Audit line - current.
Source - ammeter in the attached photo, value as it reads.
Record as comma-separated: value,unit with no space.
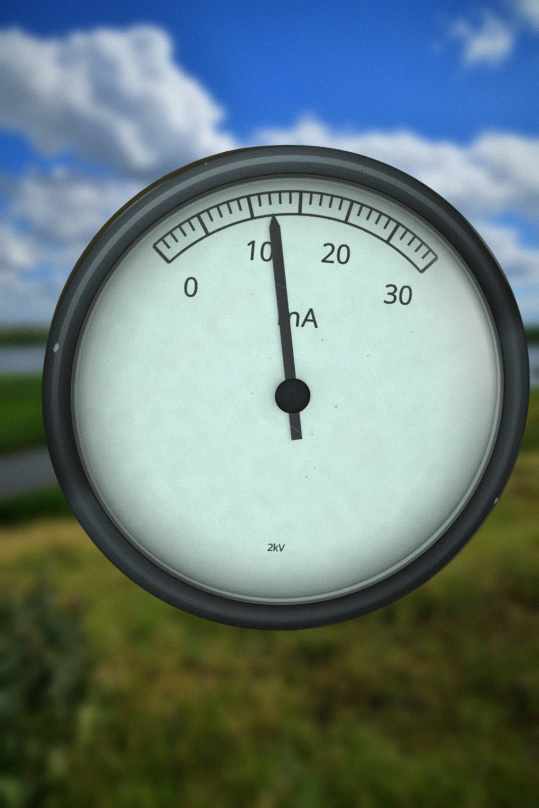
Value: 12,mA
